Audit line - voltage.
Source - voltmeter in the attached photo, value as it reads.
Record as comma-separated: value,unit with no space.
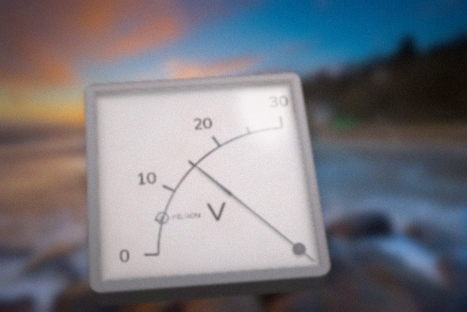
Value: 15,V
